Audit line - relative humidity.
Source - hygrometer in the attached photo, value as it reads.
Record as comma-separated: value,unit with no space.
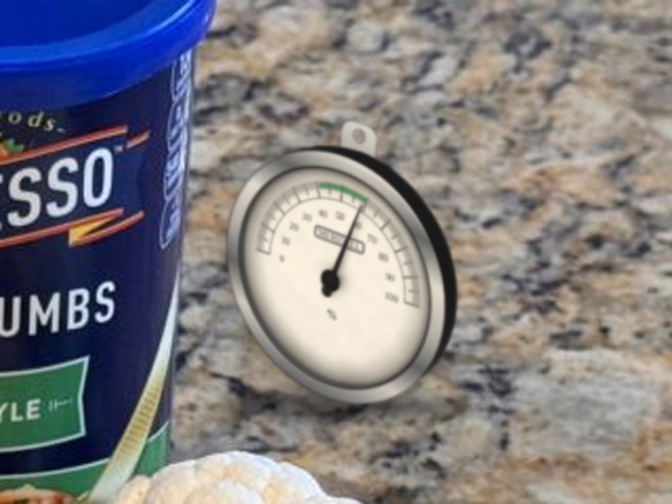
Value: 60,%
